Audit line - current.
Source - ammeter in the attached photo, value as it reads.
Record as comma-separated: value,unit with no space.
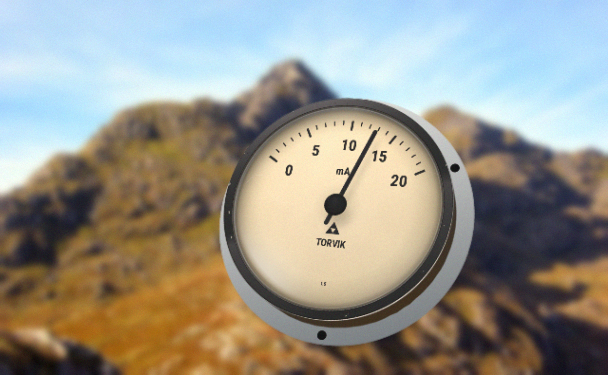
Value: 13,mA
